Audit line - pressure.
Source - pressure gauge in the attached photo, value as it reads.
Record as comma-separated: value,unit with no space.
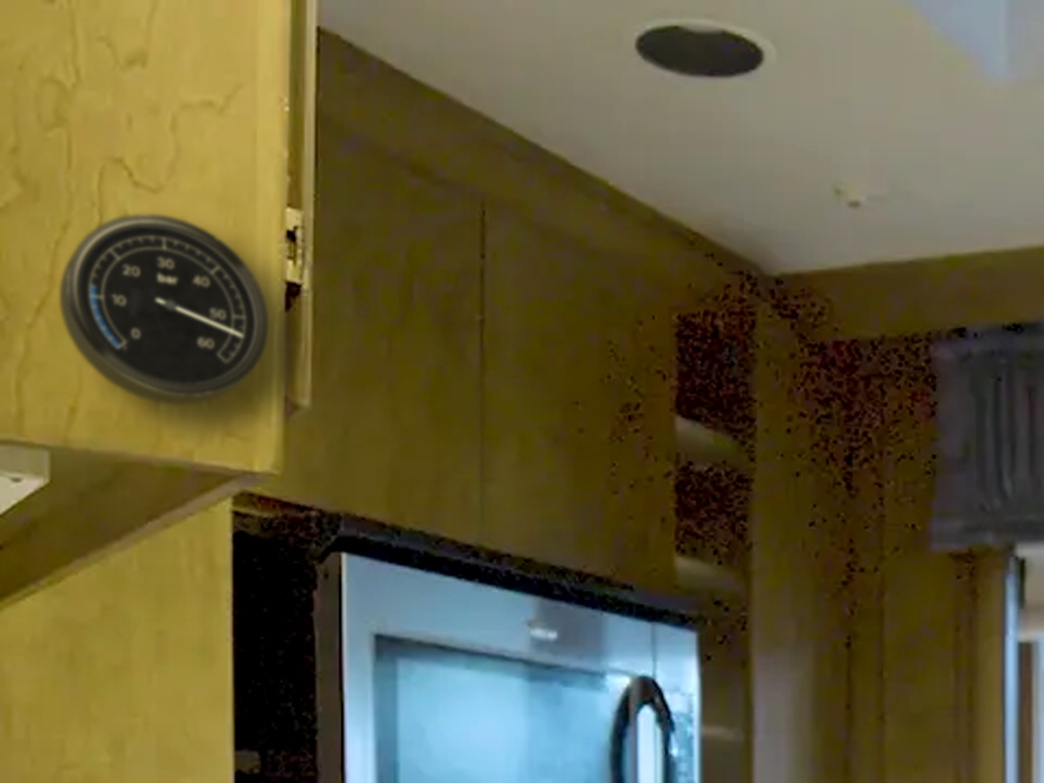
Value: 54,bar
